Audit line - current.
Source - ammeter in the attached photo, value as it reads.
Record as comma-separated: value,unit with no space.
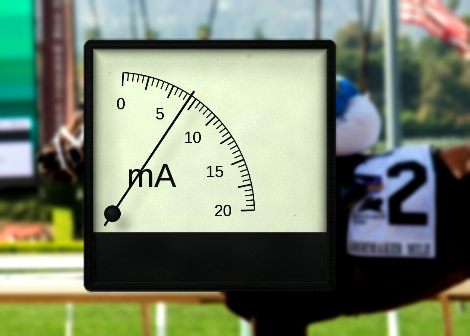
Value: 7,mA
